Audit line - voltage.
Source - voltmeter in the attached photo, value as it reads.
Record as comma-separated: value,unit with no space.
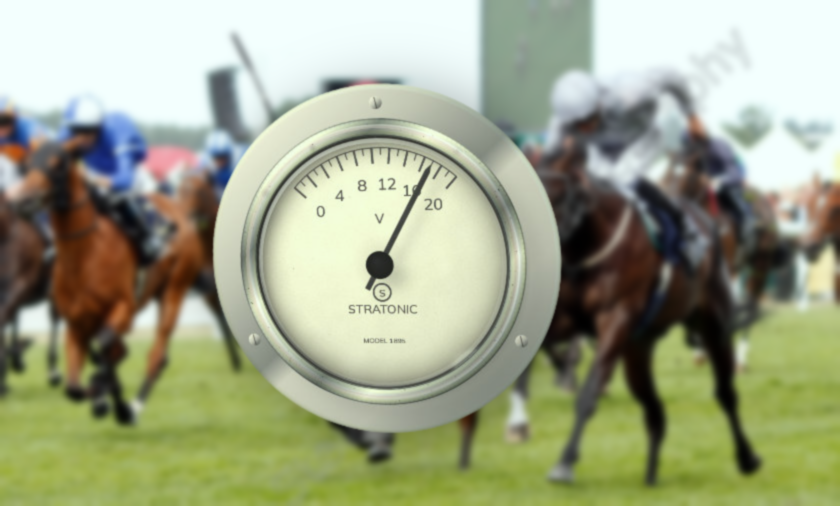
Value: 17,V
